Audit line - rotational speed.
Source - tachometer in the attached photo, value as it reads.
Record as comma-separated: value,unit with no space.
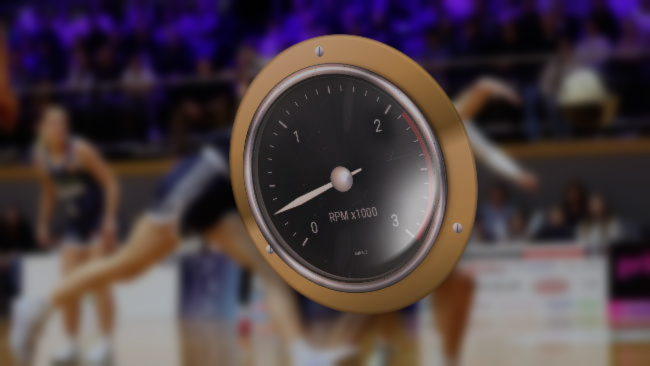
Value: 300,rpm
